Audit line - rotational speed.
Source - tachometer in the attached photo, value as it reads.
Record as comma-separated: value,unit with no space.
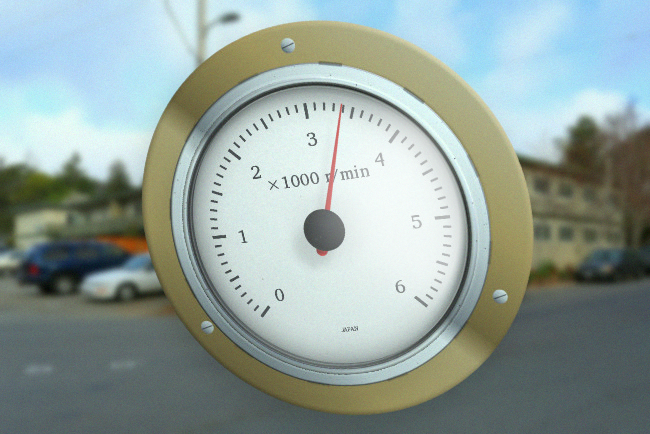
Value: 3400,rpm
